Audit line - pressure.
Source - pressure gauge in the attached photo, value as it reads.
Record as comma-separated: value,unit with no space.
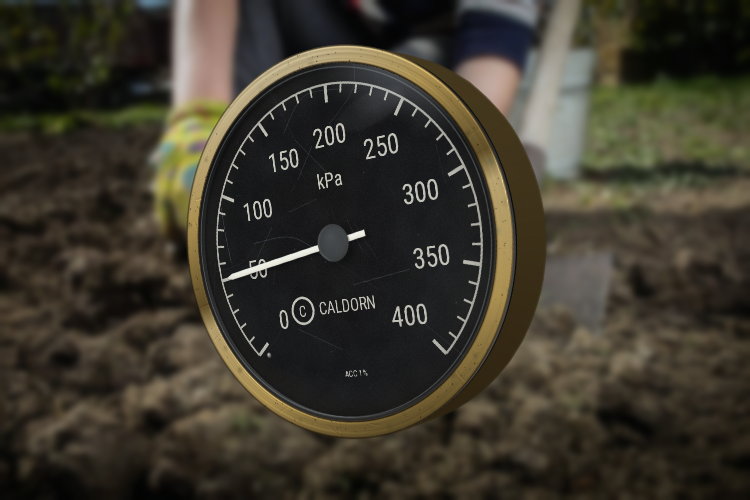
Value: 50,kPa
